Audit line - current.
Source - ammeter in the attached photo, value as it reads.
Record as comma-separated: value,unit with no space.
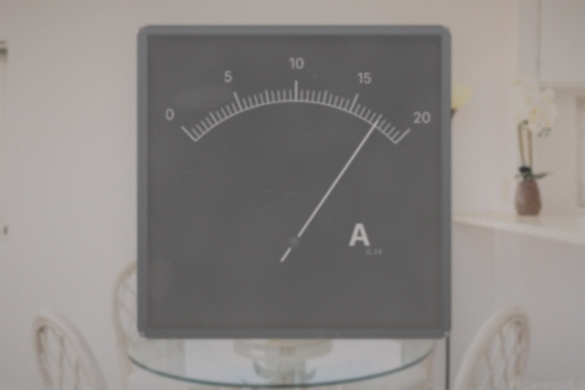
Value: 17.5,A
